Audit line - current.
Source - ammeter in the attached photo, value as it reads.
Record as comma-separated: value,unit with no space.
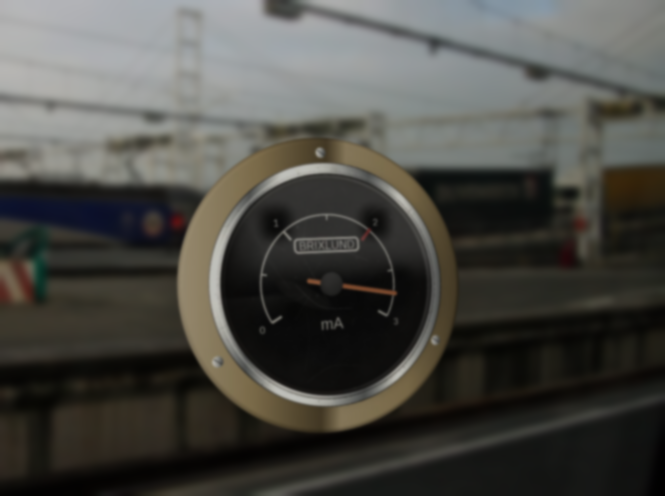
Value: 2.75,mA
